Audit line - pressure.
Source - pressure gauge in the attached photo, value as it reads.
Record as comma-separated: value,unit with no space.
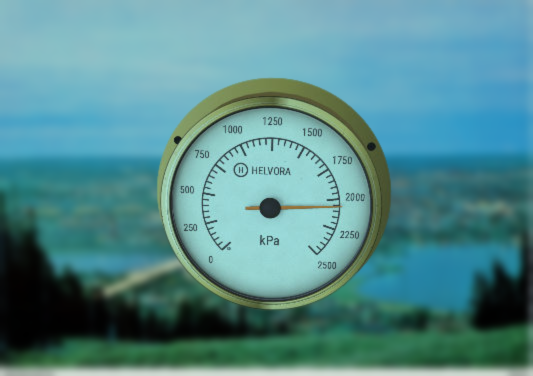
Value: 2050,kPa
